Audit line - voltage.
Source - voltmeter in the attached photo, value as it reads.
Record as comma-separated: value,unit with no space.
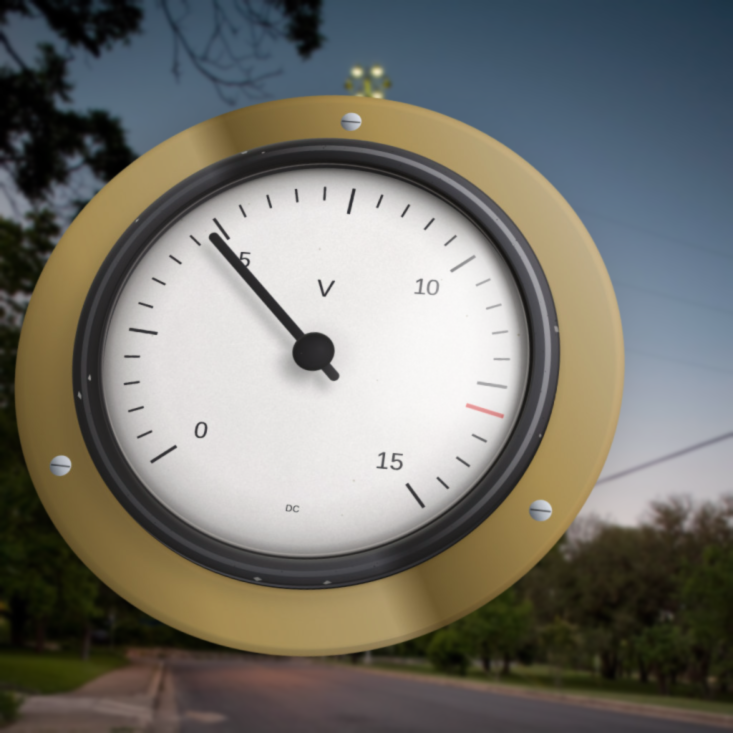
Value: 4.75,V
